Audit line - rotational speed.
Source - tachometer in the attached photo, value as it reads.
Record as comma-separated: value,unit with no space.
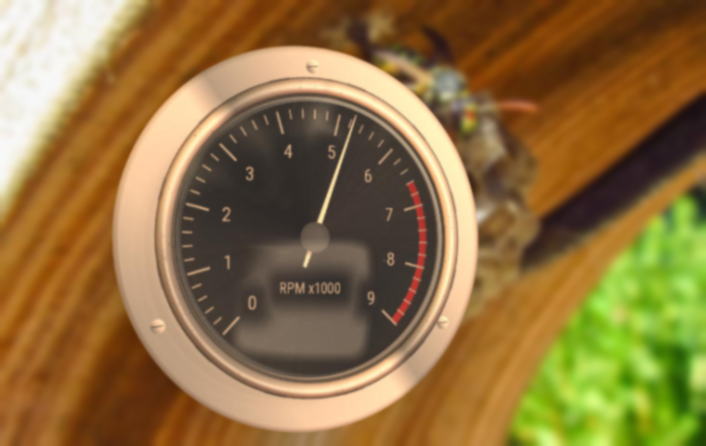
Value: 5200,rpm
